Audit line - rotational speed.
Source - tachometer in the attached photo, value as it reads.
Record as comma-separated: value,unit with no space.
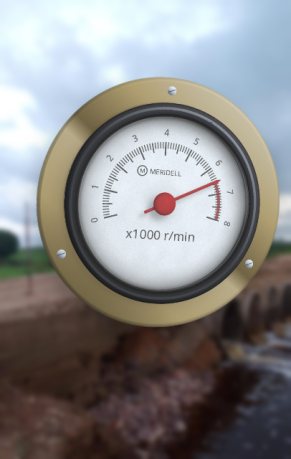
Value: 6500,rpm
